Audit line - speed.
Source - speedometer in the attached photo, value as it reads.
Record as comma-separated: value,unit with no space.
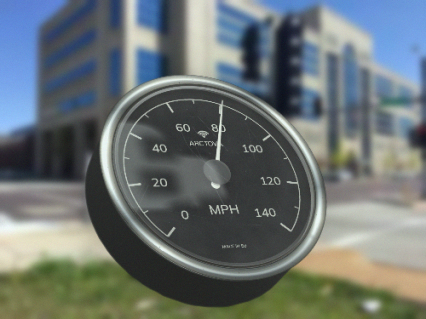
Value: 80,mph
